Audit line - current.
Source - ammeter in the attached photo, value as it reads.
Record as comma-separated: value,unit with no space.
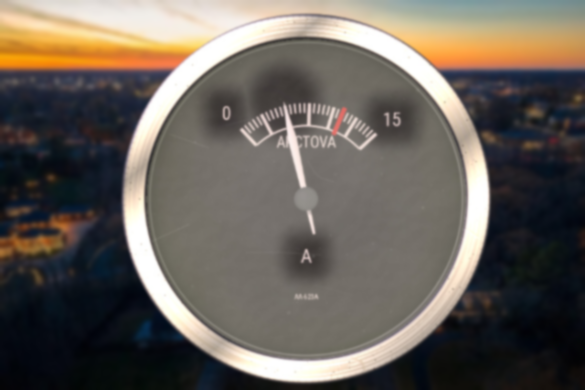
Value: 5,A
